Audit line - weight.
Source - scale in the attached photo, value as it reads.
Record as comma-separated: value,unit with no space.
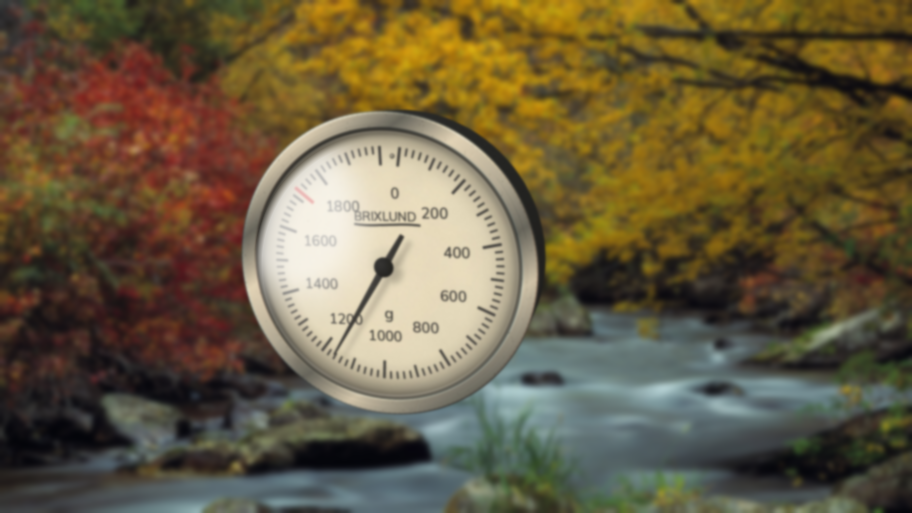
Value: 1160,g
